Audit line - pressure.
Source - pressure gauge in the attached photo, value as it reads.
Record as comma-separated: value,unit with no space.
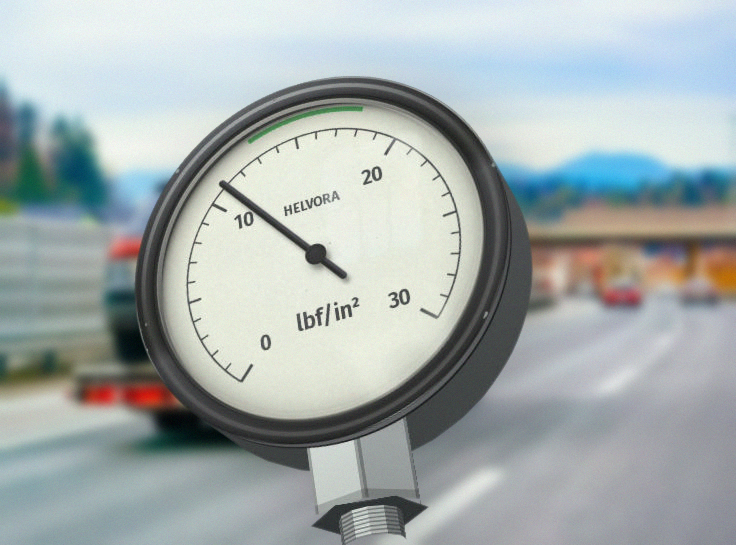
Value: 11,psi
